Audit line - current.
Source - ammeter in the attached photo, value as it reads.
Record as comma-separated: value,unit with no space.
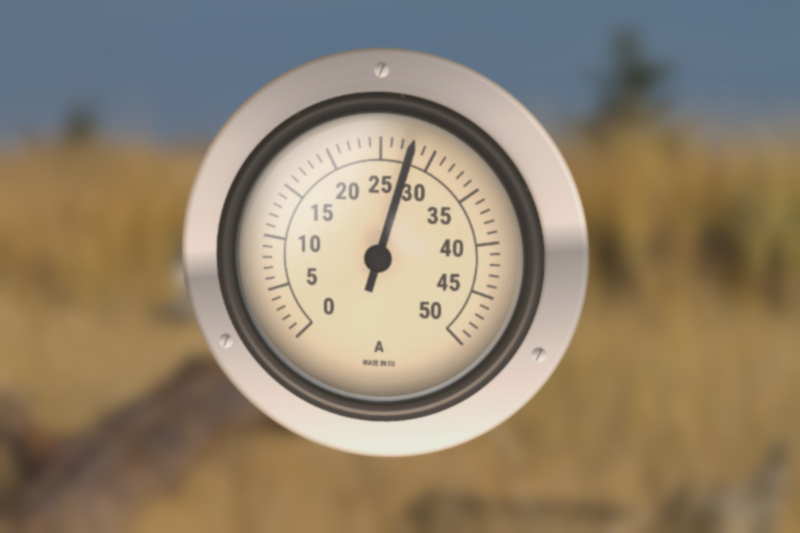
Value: 28,A
